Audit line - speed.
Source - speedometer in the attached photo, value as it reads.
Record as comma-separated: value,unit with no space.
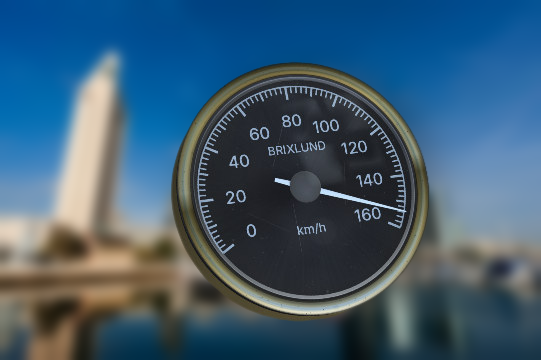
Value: 154,km/h
